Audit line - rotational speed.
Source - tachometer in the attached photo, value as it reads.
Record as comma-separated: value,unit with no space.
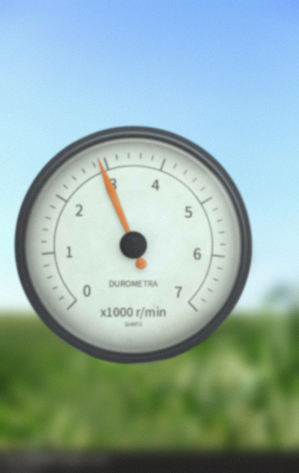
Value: 2900,rpm
